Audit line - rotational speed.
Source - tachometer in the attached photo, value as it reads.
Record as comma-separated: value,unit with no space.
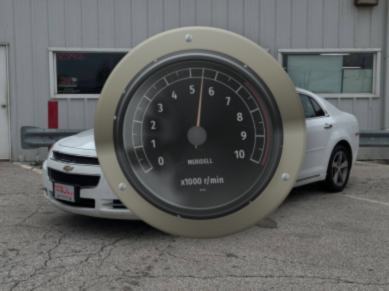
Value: 5500,rpm
